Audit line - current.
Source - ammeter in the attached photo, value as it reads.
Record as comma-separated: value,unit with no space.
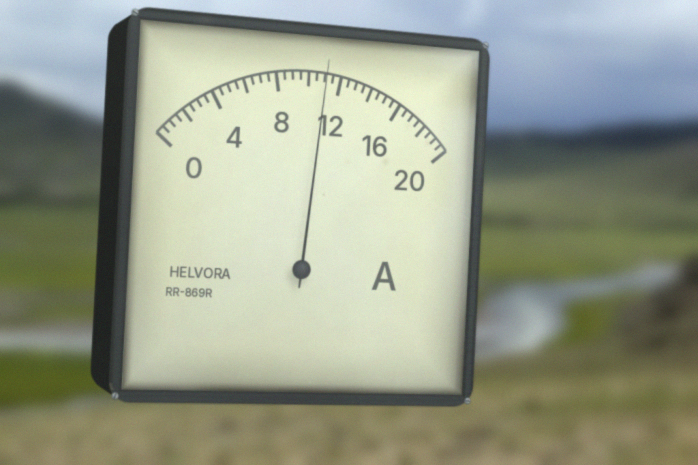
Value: 11,A
